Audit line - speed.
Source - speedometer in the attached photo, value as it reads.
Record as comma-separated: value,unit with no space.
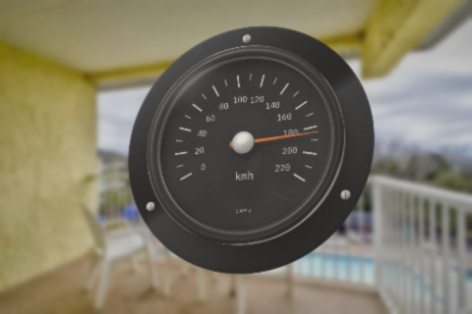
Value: 185,km/h
